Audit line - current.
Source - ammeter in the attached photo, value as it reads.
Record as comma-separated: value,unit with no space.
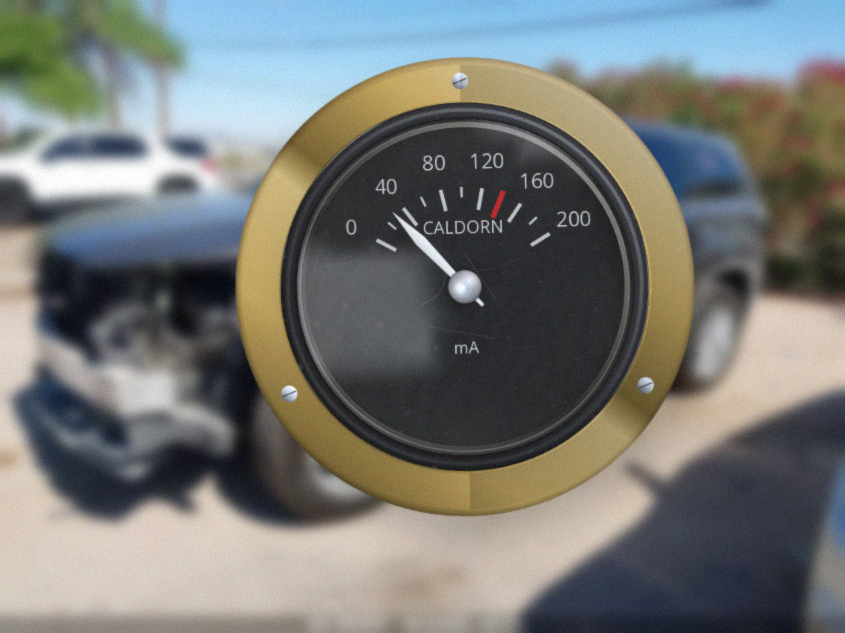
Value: 30,mA
